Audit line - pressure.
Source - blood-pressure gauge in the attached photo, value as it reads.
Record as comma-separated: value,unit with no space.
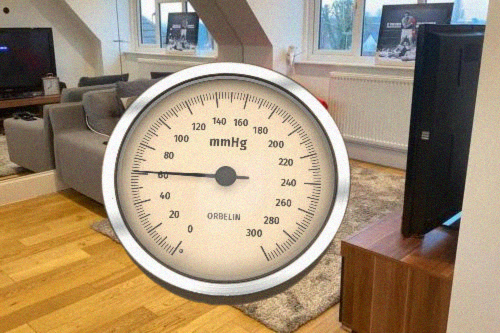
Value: 60,mmHg
